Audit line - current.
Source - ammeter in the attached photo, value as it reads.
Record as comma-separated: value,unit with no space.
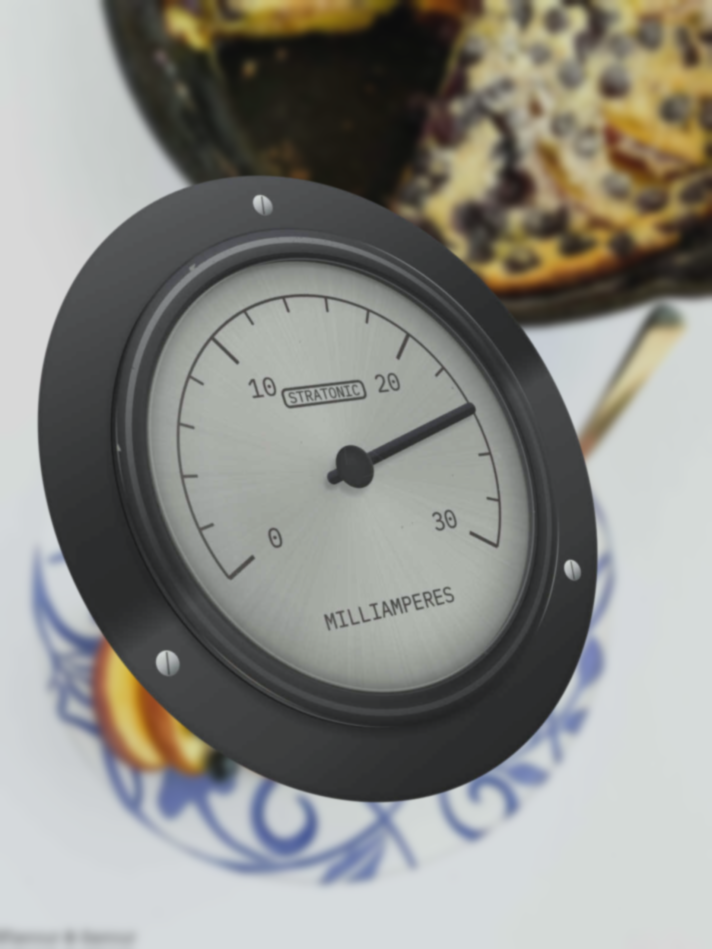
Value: 24,mA
